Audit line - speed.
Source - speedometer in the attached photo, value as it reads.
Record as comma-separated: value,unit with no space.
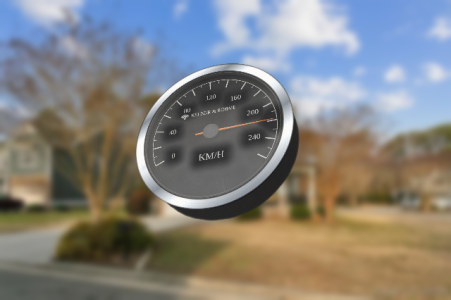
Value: 220,km/h
